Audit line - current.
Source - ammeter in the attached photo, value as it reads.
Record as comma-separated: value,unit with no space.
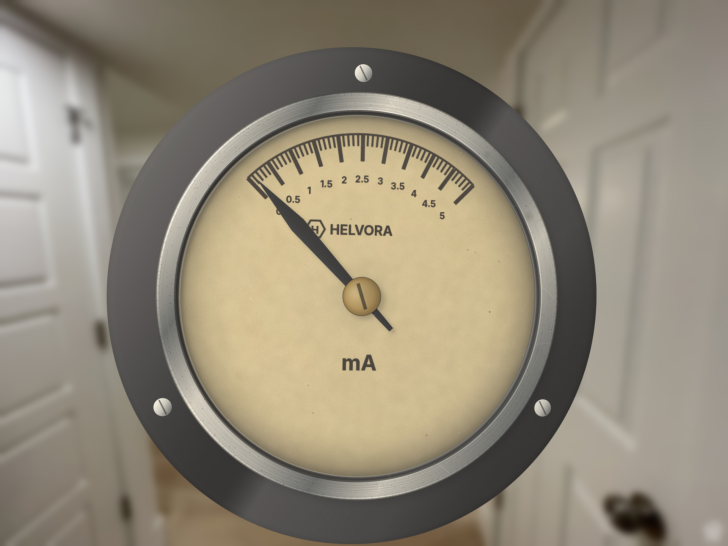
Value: 0.1,mA
